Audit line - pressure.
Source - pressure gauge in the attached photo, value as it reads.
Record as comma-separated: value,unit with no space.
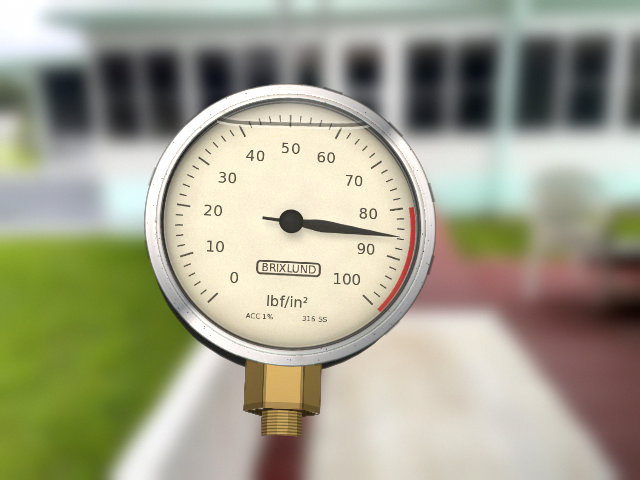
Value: 86,psi
